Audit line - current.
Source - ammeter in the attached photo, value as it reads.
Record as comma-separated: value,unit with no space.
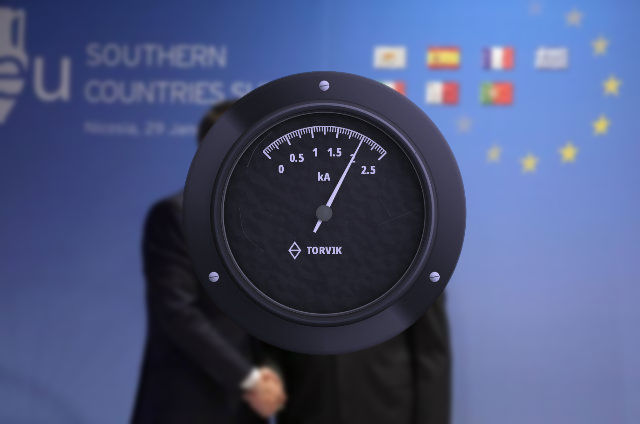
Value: 2,kA
